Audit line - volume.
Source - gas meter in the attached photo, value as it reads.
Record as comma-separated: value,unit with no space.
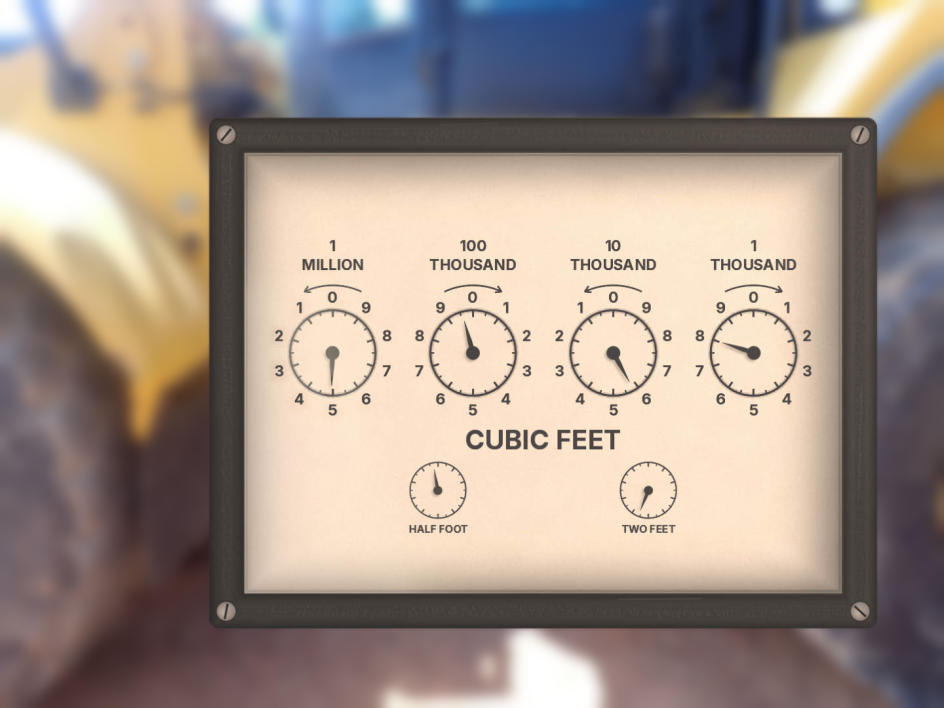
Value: 495800,ft³
